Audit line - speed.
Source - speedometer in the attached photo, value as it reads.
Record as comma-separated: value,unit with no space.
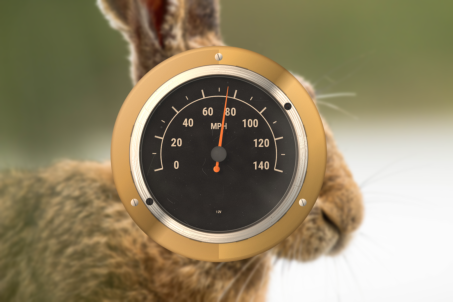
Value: 75,mph
